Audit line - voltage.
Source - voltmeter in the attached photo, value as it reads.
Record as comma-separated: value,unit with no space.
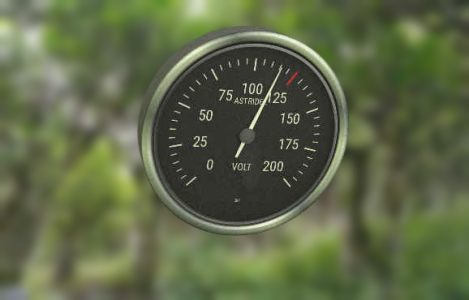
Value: 115,V
